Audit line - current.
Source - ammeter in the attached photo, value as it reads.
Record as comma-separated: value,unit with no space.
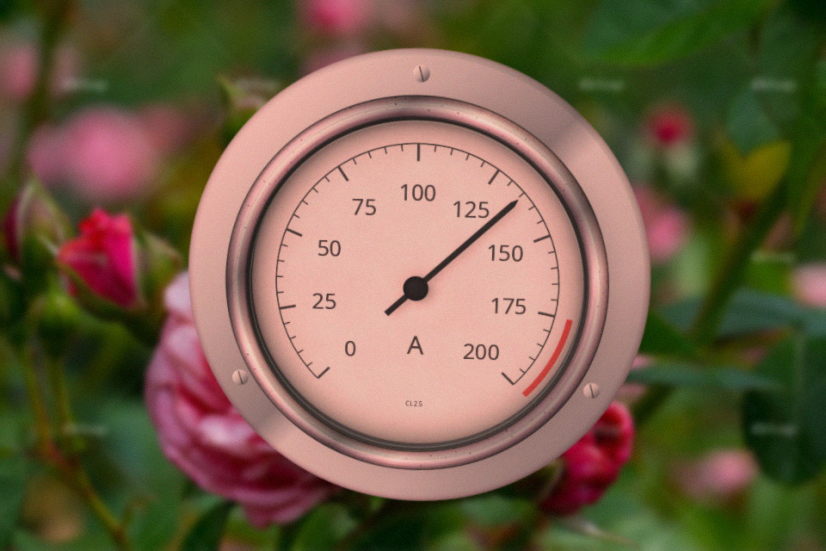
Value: 135,A
